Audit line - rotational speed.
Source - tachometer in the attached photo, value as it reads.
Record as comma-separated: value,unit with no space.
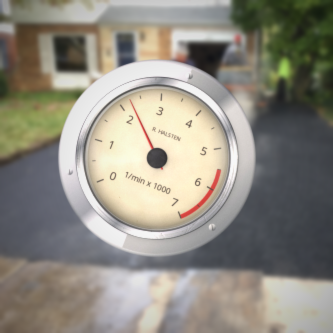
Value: 2250,rpm
